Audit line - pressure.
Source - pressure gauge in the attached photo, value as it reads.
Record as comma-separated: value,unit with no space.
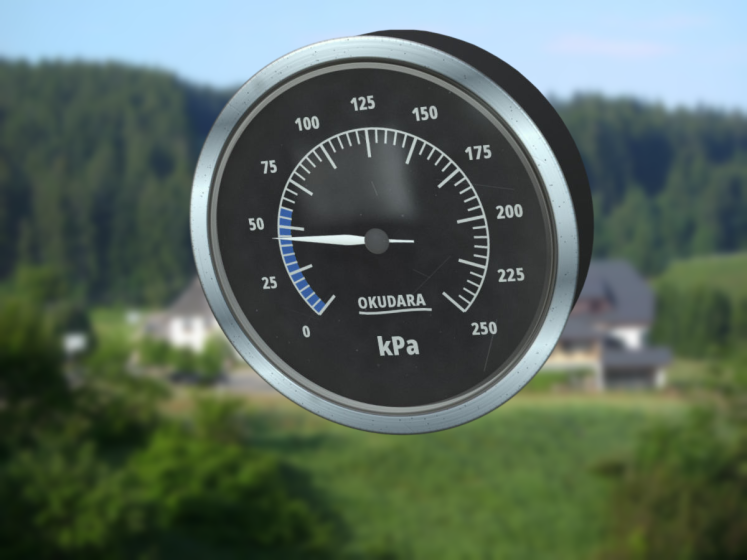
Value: 45,kPa
